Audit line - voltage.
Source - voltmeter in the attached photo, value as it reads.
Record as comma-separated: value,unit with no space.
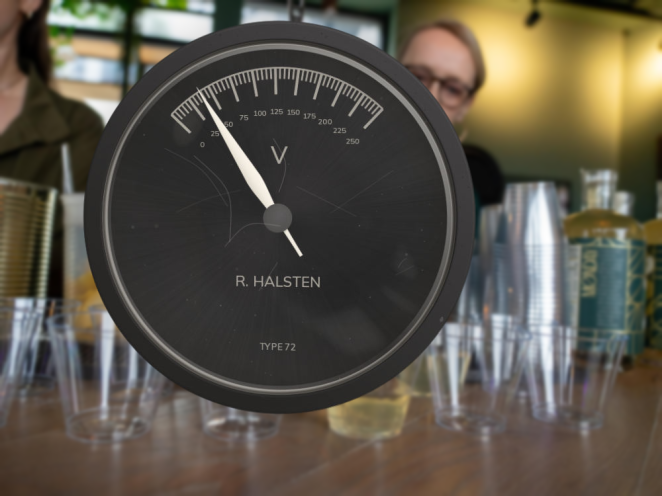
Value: 40,V
